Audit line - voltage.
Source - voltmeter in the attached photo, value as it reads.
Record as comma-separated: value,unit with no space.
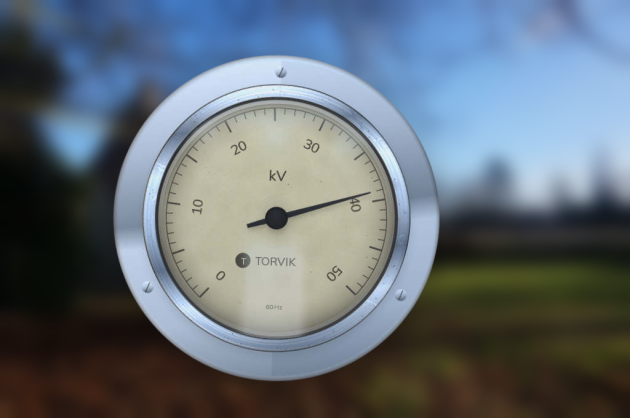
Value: 39,kV
